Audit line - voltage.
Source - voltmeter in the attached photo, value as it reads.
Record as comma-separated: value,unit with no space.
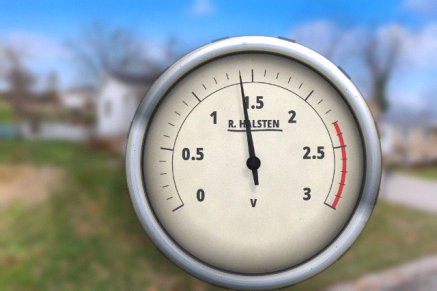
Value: 1.4,V
